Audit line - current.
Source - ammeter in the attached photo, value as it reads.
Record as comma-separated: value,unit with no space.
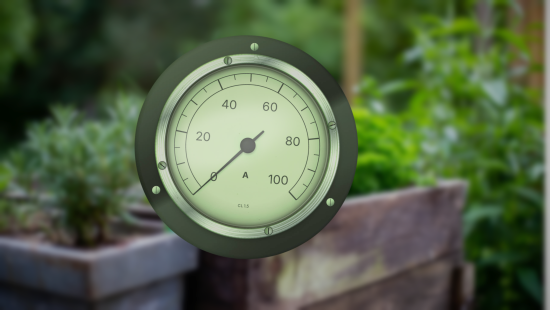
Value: 0,A
